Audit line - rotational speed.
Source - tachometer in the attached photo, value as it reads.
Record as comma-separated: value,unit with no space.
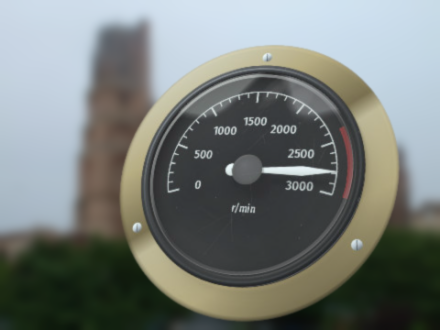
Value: 2800,rpm
